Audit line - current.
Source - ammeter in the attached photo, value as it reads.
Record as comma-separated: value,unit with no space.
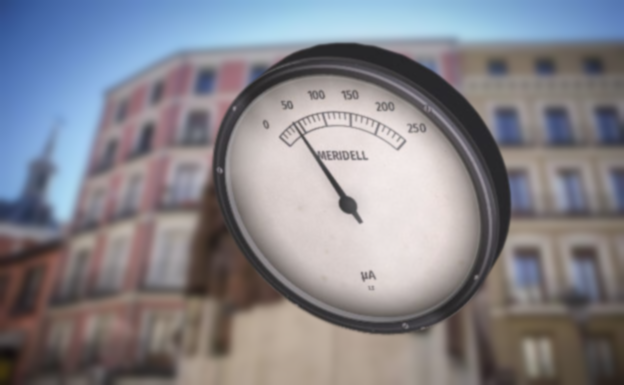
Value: 50,µA
